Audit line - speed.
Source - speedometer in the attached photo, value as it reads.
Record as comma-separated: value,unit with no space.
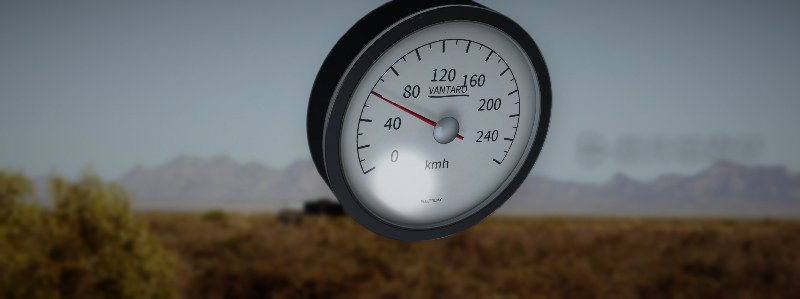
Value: 60,km/h
